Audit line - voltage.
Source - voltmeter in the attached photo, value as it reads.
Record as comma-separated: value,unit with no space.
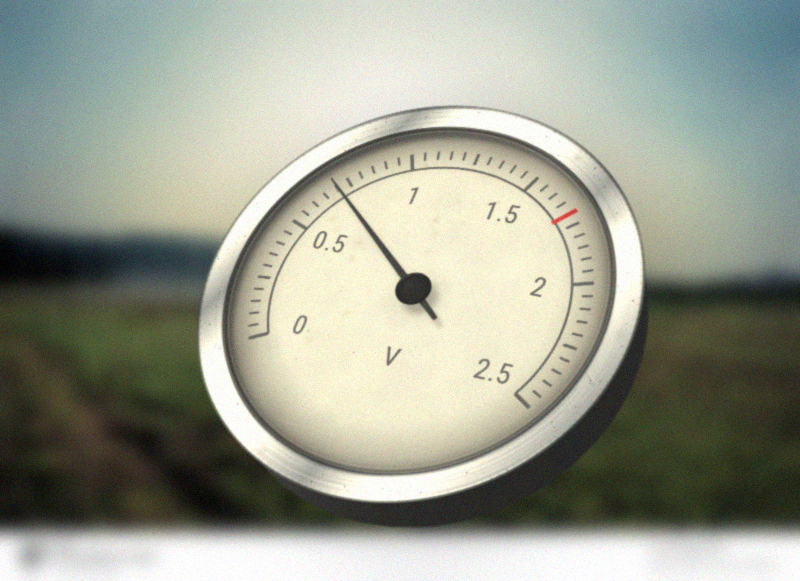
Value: 0.7,V
